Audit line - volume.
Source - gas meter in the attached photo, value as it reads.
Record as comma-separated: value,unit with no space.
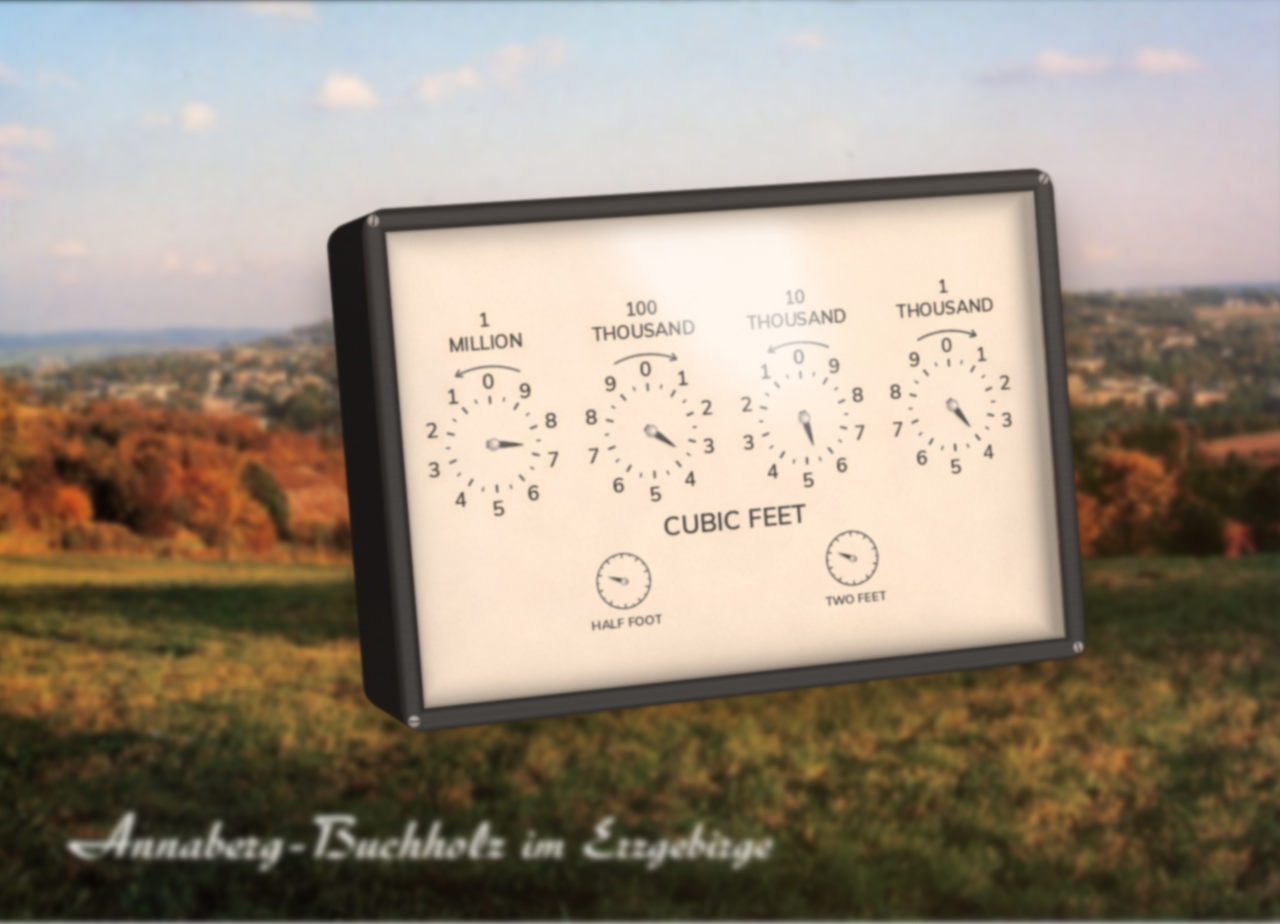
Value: 735400,ft³
